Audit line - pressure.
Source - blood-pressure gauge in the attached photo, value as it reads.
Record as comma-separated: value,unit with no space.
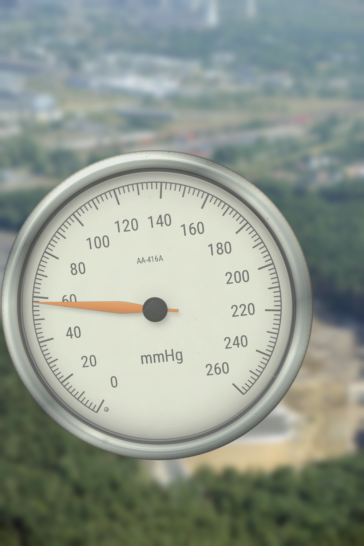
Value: 58,mmHg
